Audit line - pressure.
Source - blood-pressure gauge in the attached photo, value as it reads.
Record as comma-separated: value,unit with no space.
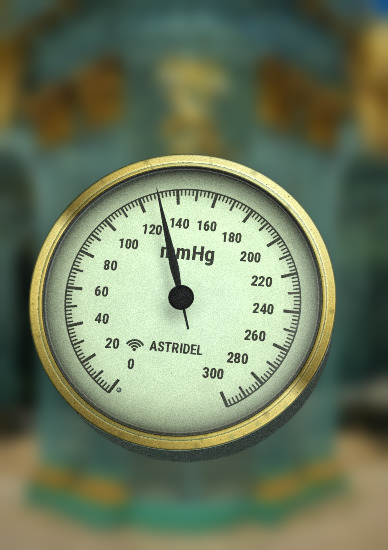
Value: 130,mmHg
